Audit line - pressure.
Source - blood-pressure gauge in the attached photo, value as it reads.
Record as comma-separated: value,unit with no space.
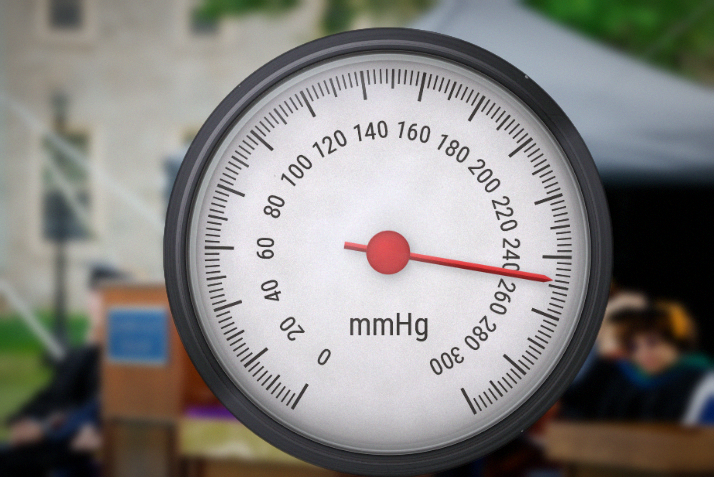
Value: 248,mmHg
